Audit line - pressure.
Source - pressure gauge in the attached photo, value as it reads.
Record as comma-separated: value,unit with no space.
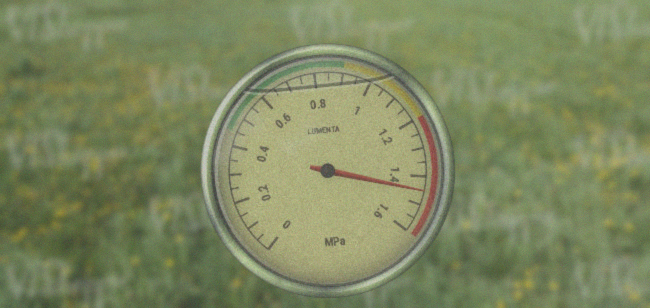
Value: 1.45,MPa
